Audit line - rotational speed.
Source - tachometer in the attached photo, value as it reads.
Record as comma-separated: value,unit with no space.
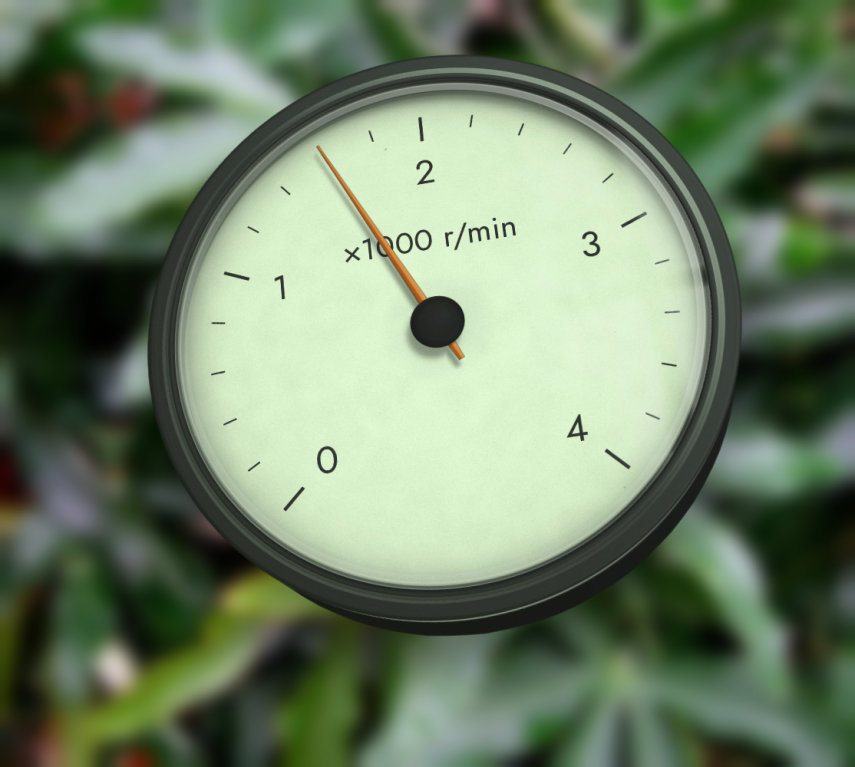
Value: 1600,rpm
